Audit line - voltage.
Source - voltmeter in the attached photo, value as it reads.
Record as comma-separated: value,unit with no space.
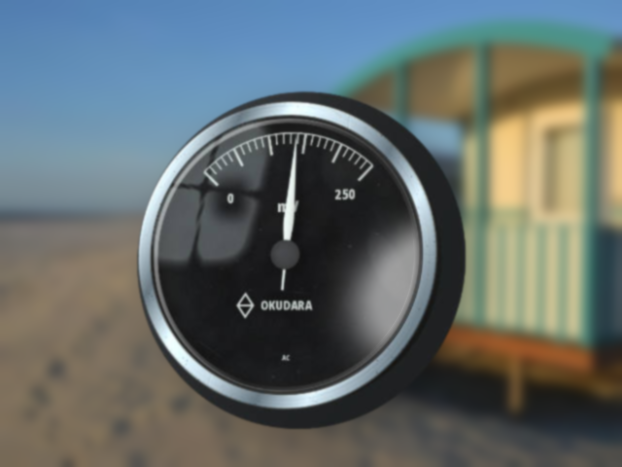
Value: 140,mV
